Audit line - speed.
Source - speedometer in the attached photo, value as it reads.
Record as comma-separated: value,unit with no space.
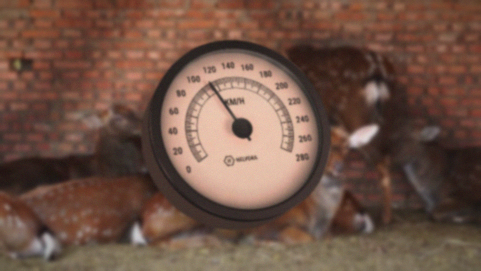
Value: 110,km/h
